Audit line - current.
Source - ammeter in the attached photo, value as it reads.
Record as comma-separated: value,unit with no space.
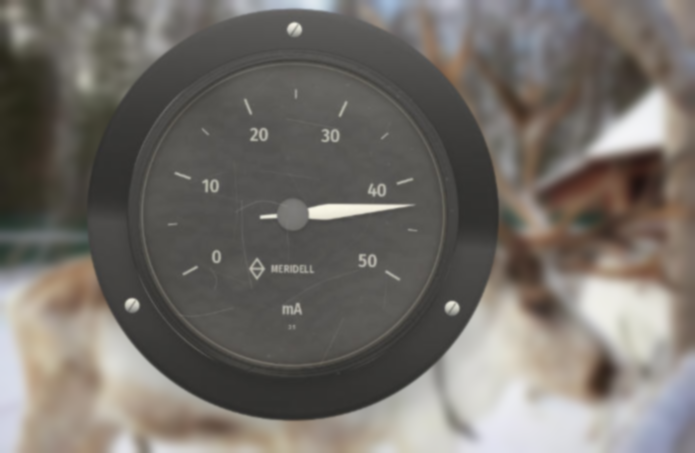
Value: 42.5,mA
